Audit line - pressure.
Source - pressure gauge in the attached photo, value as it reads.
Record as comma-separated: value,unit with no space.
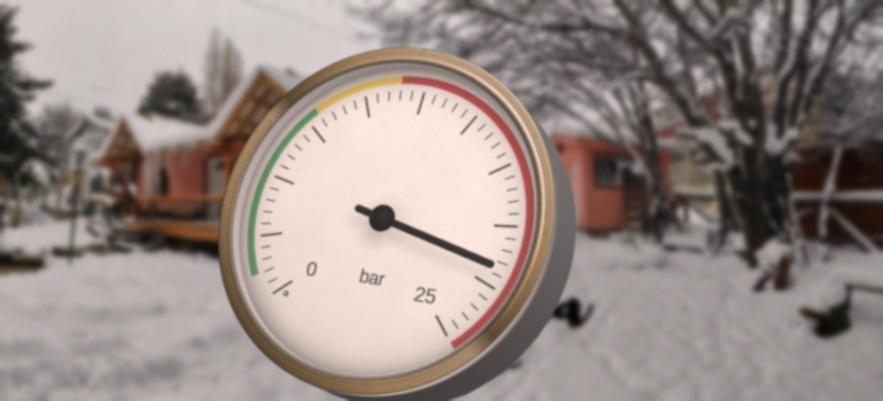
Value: 21.75,bar
